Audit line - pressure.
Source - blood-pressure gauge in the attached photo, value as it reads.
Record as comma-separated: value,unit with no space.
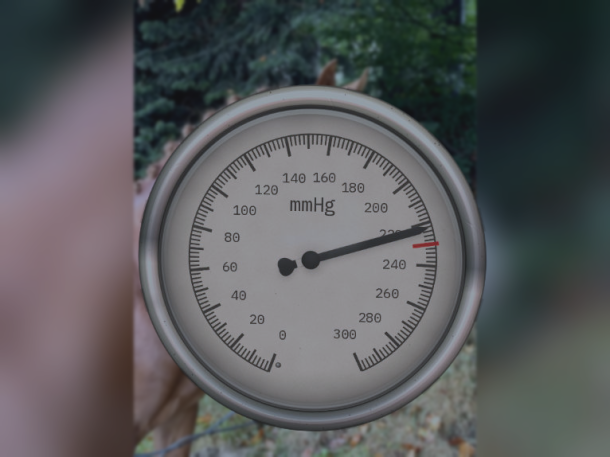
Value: 222,mmHg
